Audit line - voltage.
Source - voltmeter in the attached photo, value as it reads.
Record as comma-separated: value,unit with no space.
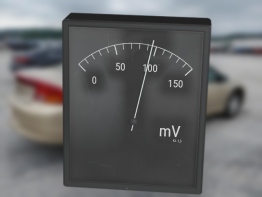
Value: 95,mV
